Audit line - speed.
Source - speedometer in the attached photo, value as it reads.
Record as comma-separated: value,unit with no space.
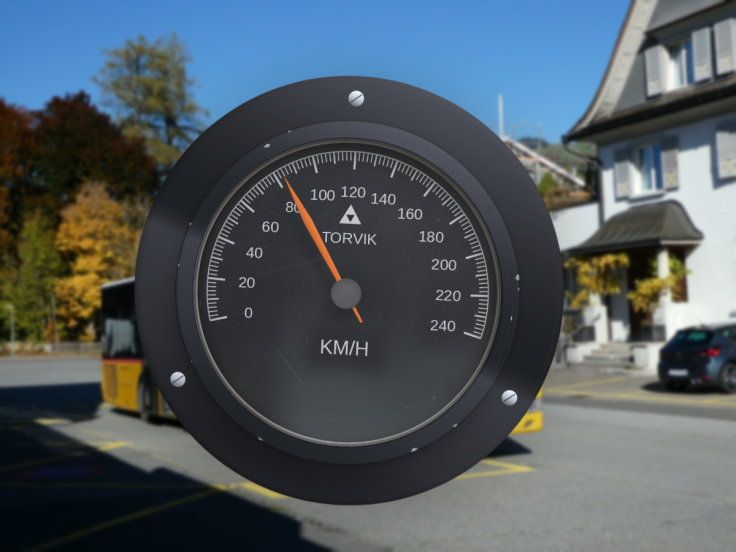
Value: 84,km/h
